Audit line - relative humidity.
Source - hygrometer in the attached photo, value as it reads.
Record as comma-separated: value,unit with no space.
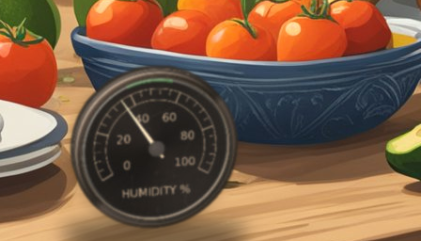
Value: 36,%
